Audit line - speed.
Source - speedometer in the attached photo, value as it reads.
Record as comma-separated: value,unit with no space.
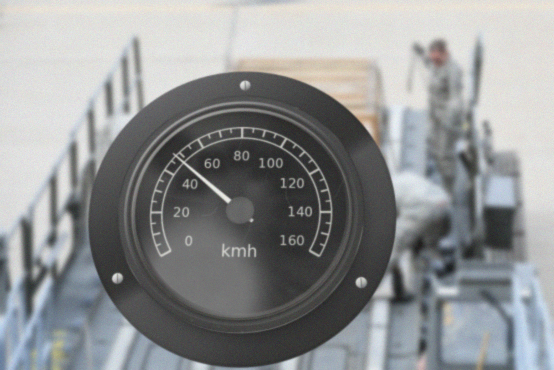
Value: 47.5,km/h
